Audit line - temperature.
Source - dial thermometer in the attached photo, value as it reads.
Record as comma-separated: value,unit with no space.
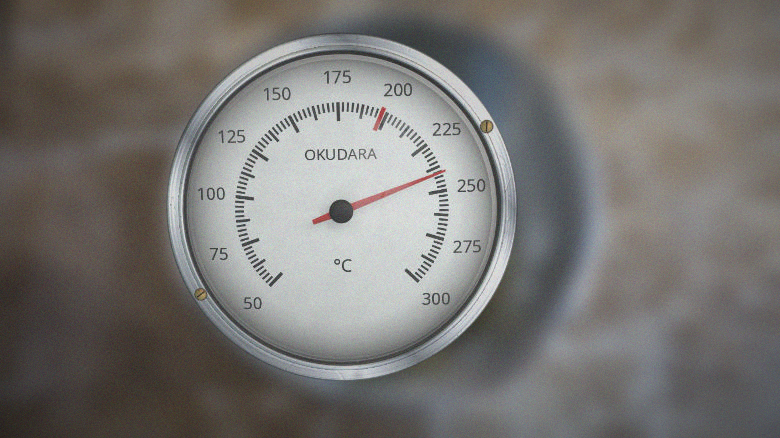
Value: 240,°C
